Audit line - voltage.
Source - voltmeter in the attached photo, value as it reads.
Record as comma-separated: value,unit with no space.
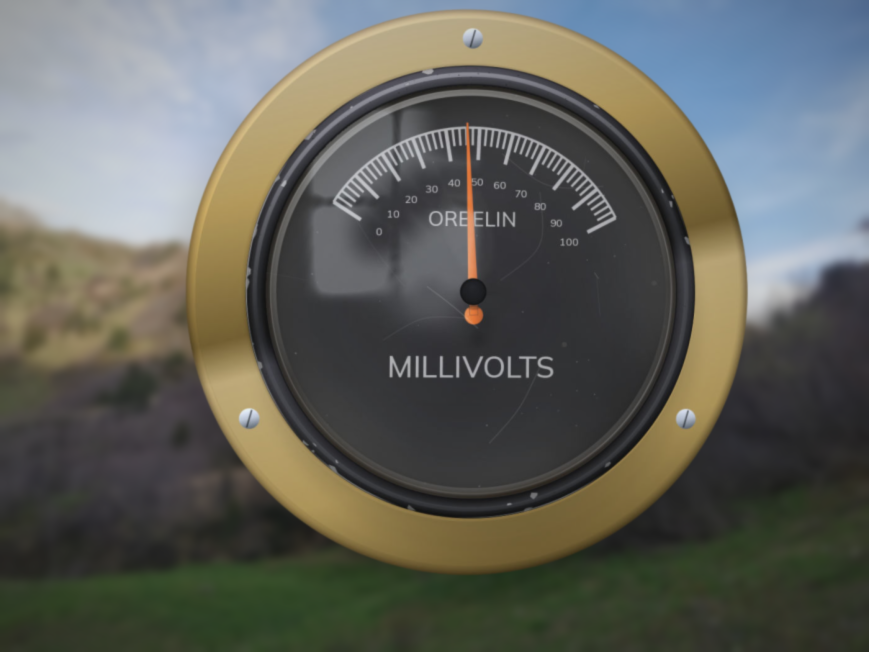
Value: 46,mV
